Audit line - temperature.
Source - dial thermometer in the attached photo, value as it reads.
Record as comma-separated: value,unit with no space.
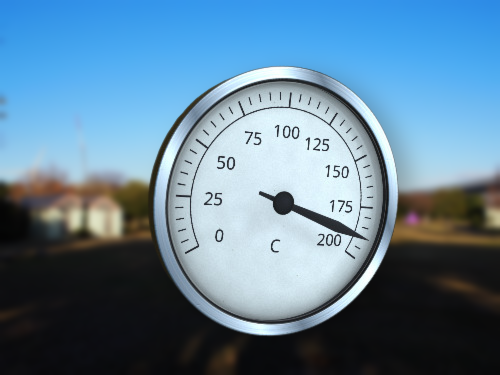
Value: 190,°C
